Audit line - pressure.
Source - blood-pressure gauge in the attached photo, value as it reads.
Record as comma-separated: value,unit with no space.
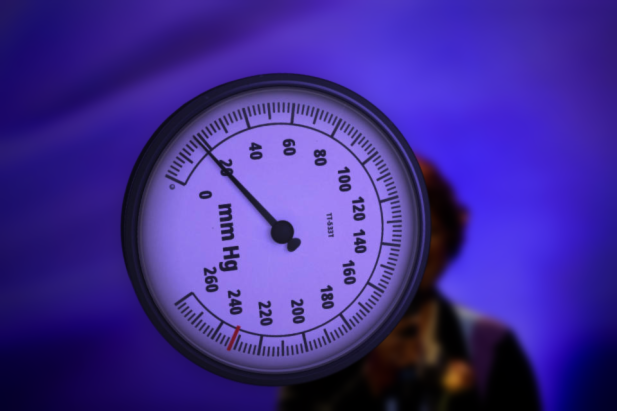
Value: 18,mmHg
